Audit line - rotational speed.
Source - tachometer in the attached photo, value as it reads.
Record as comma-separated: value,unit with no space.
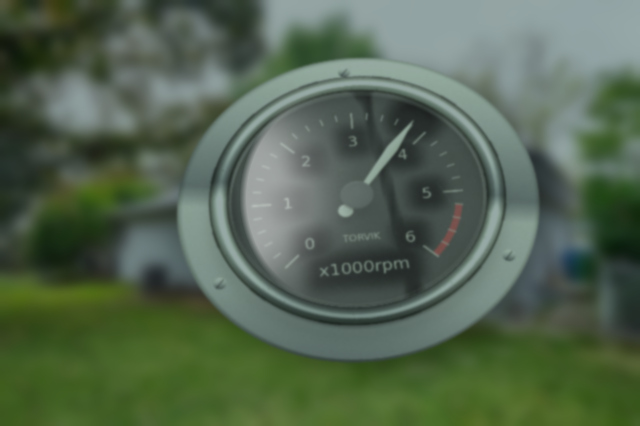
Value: 3800,rpm
